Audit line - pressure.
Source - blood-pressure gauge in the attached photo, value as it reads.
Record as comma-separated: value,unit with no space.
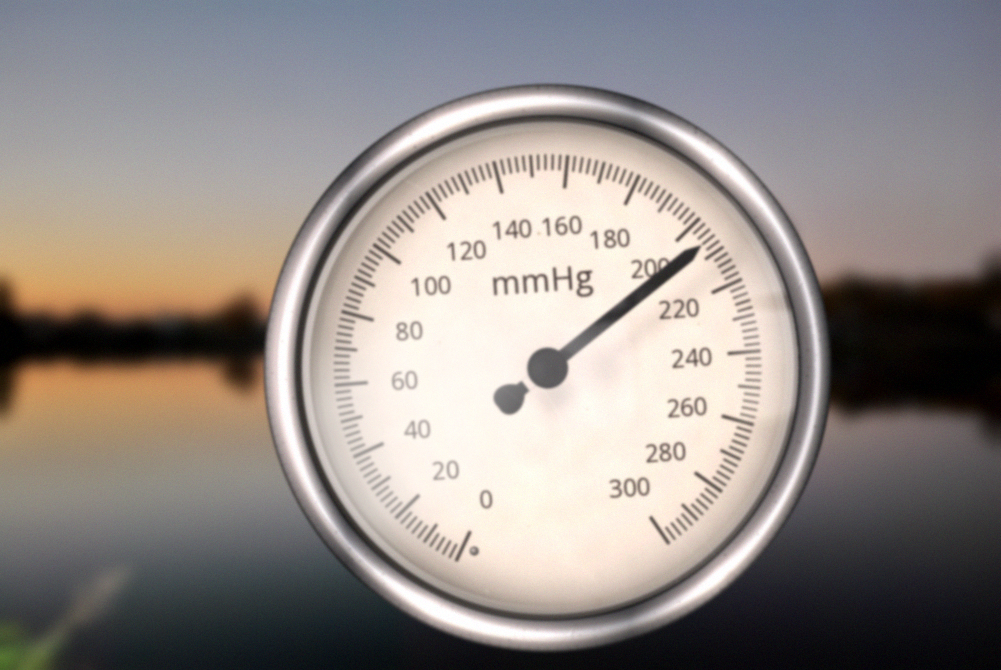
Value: 206,mmHg
